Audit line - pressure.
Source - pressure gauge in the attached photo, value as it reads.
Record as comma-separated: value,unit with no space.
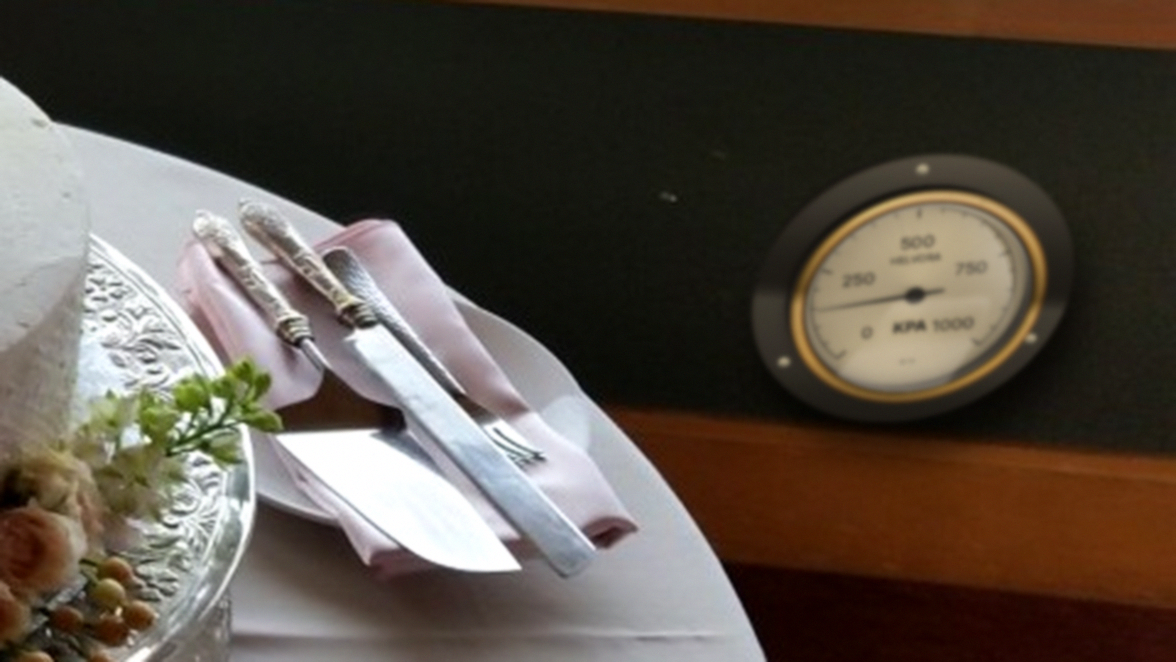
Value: 150,kPa
